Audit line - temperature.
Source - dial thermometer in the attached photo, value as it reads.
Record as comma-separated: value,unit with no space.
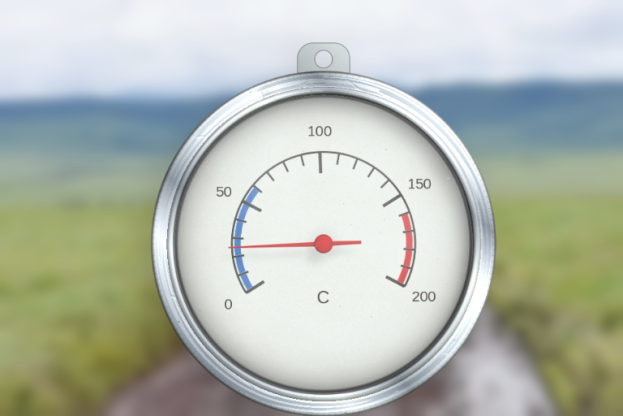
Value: 25,°C
